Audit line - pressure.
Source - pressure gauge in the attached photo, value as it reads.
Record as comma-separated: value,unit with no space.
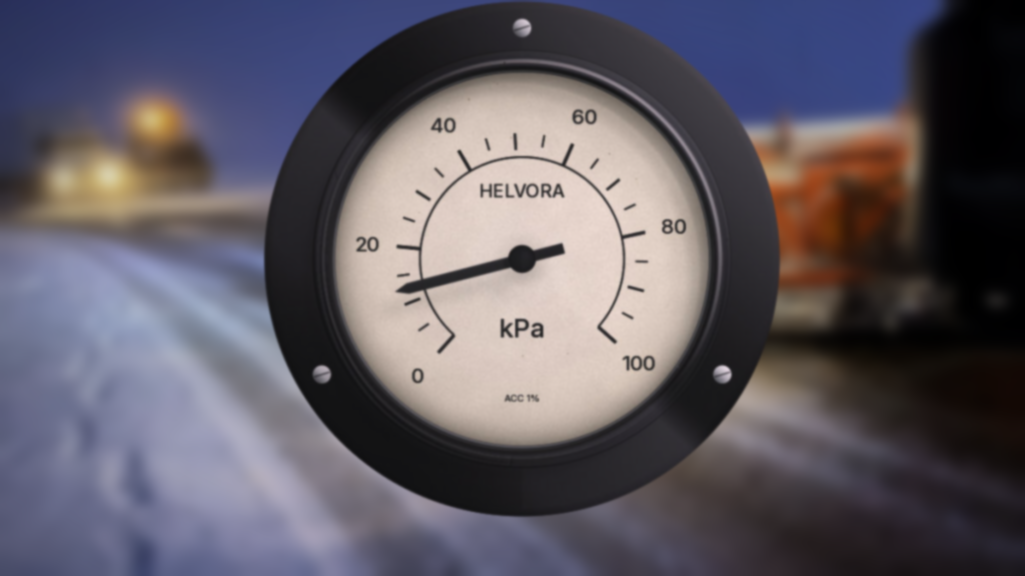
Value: 12.5,kPa
